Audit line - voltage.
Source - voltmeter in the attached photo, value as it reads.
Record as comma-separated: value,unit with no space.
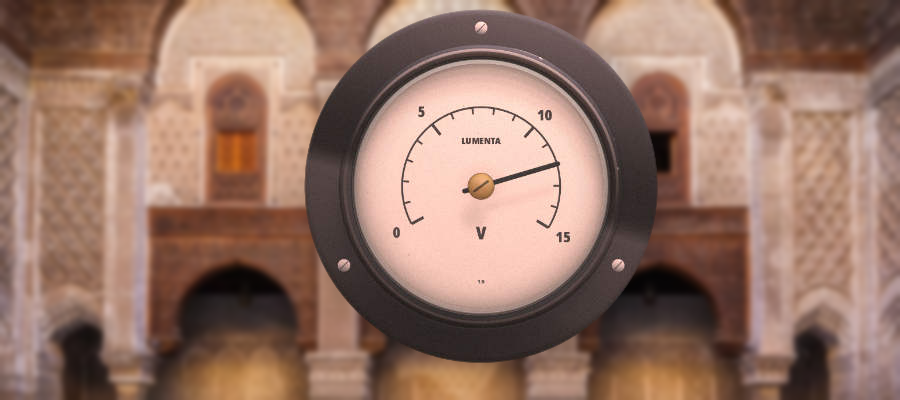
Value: 12,V
